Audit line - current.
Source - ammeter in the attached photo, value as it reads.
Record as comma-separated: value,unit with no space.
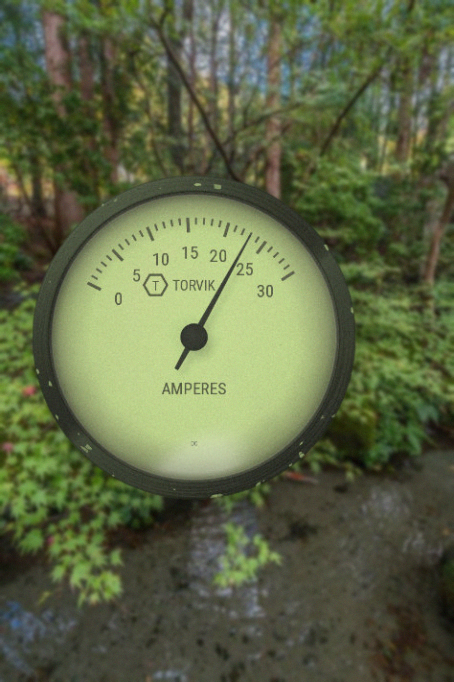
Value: 23,A
